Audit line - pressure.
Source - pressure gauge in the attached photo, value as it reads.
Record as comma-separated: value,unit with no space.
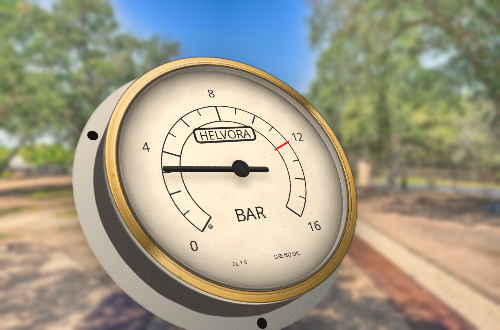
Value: 3,bar
